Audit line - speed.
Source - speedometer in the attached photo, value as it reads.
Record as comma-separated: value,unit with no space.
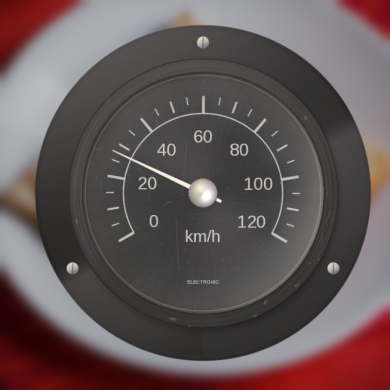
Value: 27.5,km/h
